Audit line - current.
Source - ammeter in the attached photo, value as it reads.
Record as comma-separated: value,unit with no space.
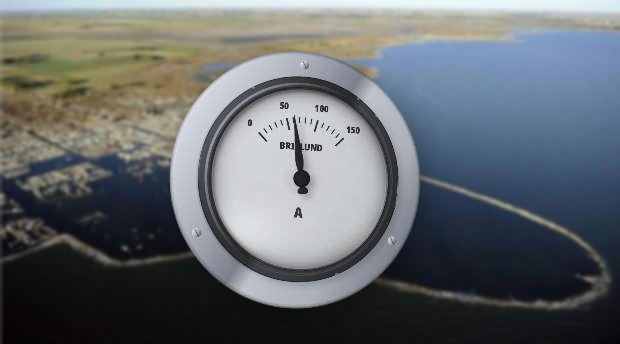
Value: 60,A
